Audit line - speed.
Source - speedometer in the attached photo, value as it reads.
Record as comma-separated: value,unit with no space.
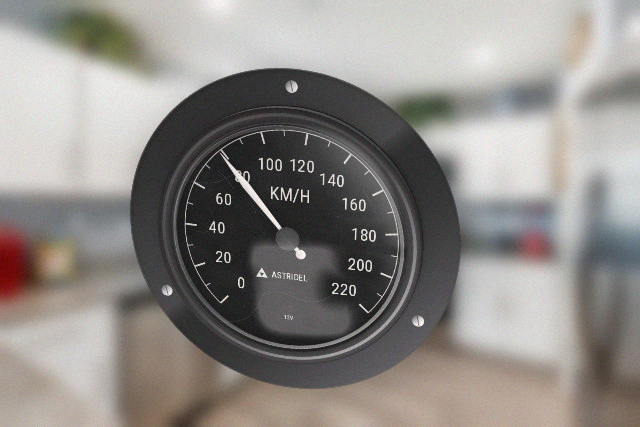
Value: 80,km/h
